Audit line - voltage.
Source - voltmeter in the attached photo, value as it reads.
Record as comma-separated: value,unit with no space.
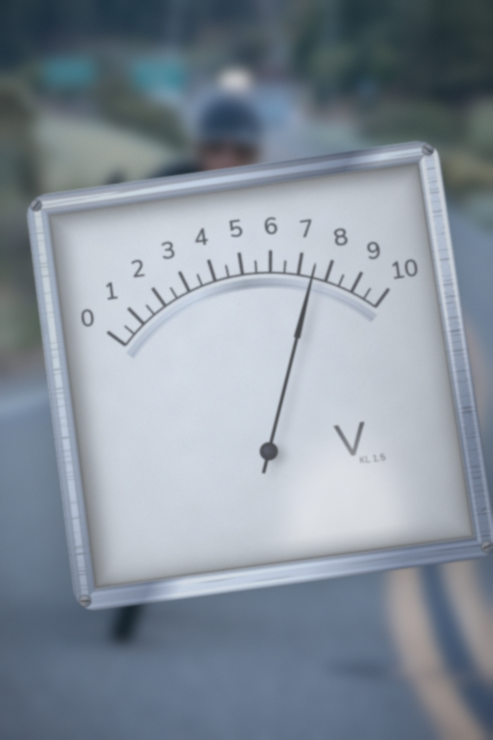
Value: 7.5,V
